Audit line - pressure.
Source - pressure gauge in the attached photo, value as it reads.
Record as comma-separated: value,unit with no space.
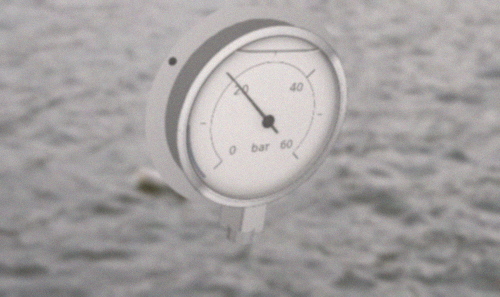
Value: 20,bar
